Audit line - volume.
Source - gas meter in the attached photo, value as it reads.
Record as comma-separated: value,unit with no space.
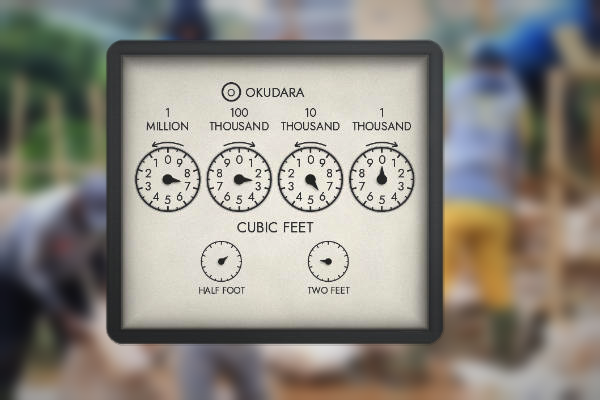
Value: 726000,ft³
